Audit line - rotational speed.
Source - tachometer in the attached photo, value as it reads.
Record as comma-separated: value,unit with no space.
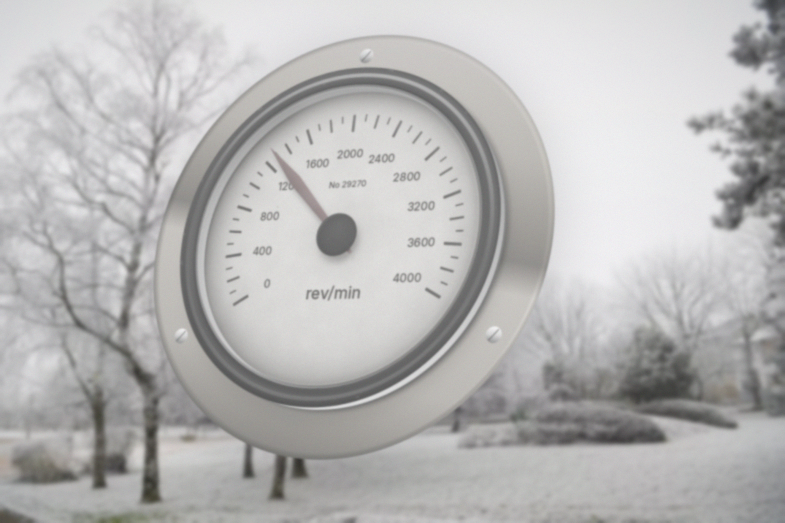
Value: 1300,rpm
